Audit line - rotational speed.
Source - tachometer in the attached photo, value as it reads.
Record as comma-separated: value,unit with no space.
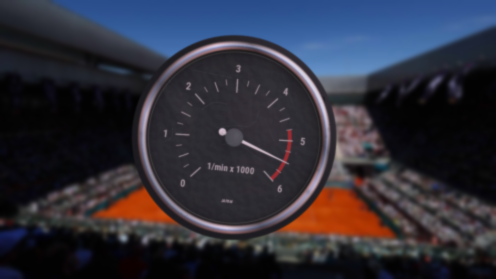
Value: 5500,rpm
